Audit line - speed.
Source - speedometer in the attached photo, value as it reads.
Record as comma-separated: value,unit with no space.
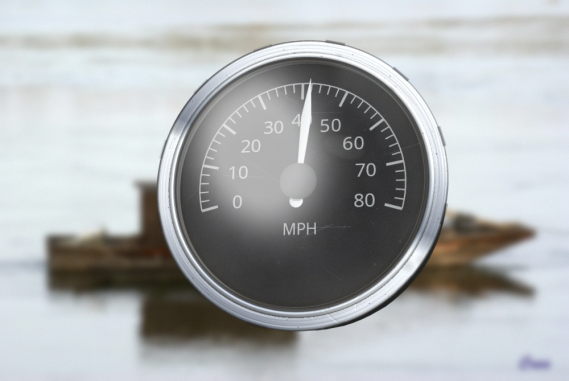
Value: 42,mph
